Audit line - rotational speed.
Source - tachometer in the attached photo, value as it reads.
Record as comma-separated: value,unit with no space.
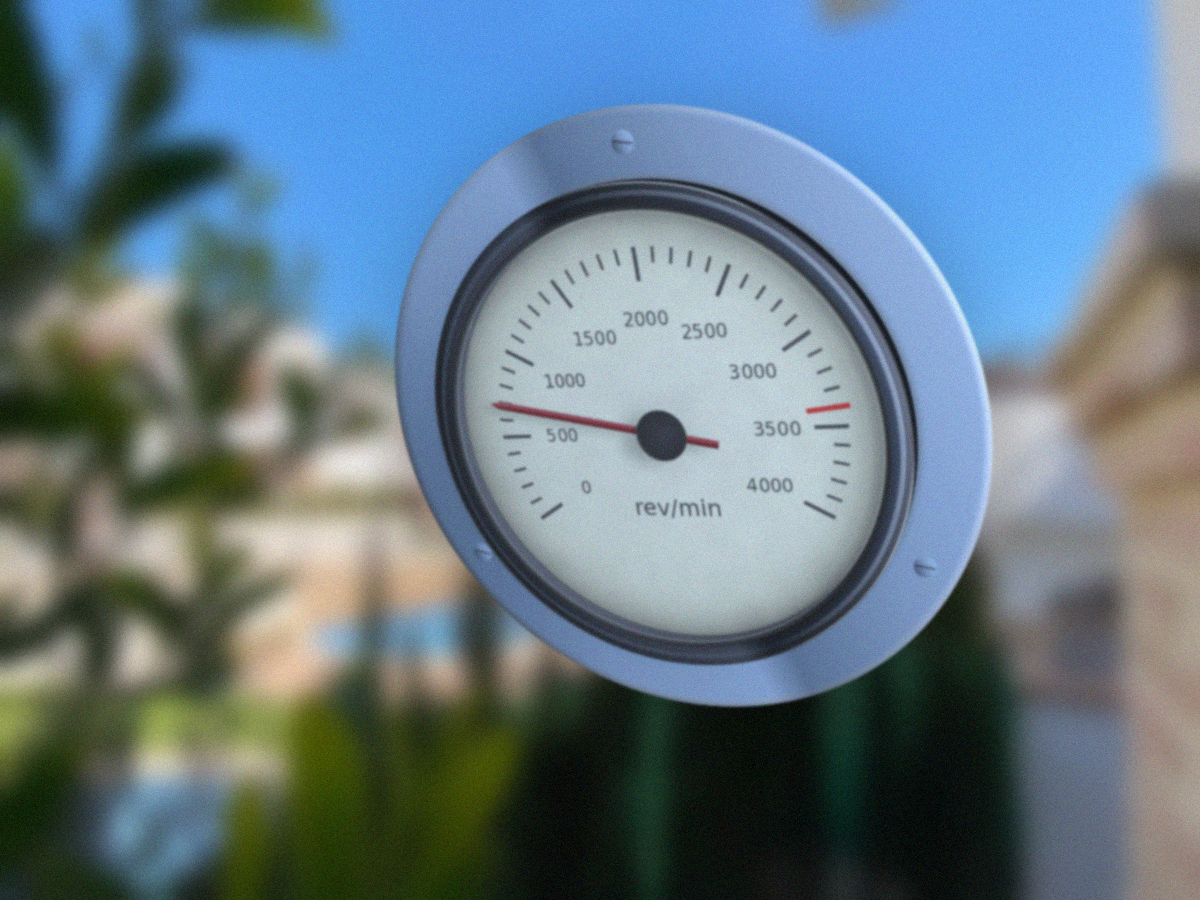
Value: 700,rpm
